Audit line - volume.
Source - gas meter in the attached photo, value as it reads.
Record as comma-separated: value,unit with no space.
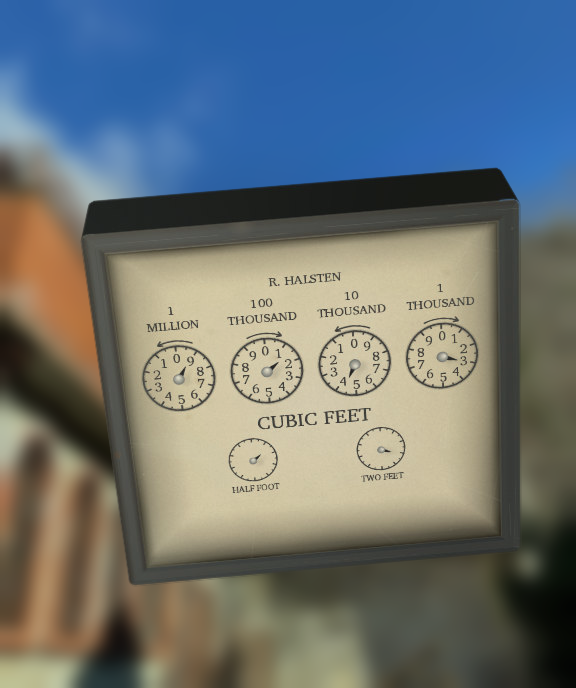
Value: 914300,ft³
